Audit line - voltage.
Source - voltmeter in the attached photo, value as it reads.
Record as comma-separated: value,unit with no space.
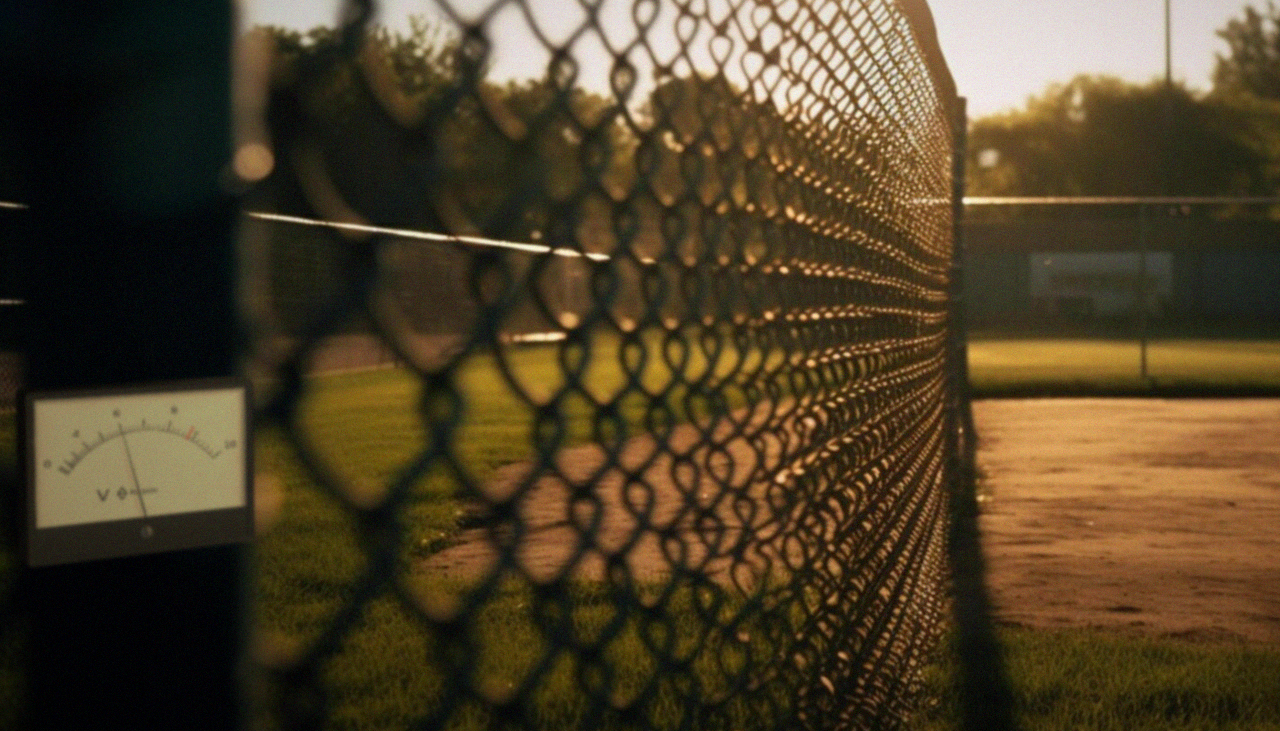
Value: 6,V
